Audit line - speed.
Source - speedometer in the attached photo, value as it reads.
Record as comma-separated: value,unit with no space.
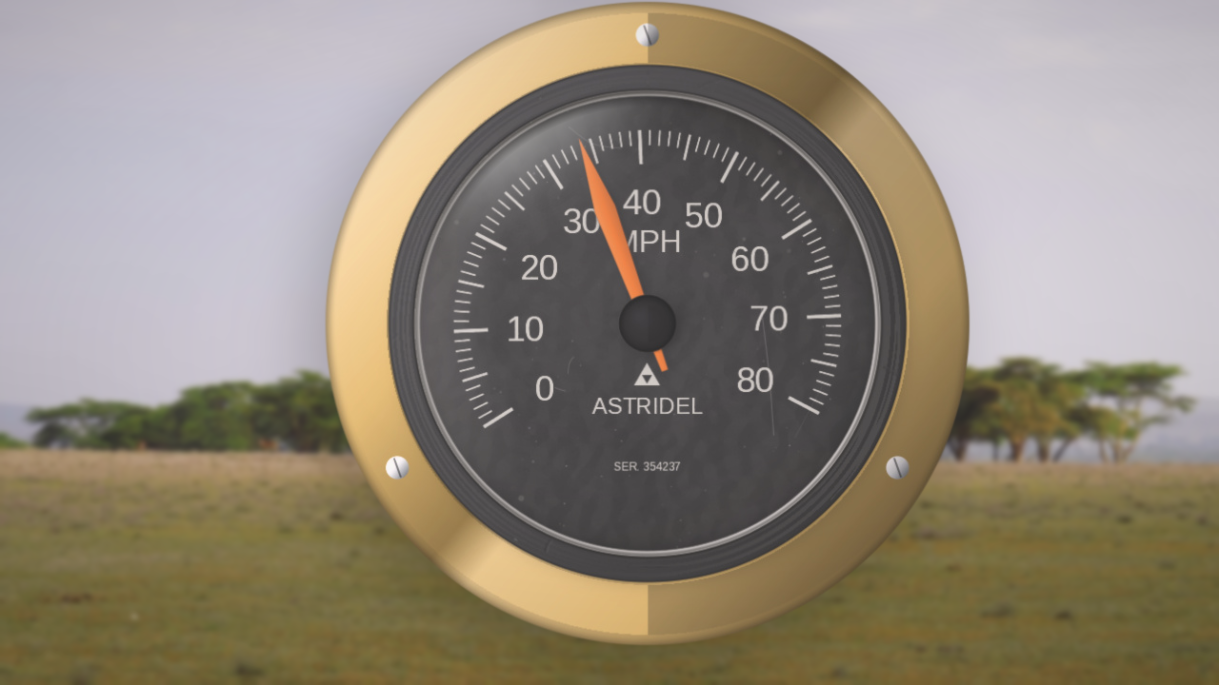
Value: 34,mph
